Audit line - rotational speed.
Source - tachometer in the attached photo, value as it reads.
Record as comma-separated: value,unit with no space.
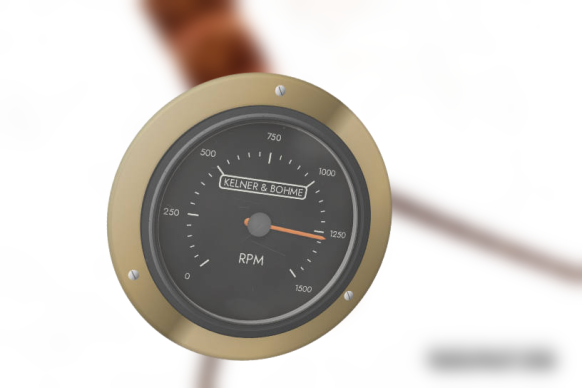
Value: 1275,rpm
